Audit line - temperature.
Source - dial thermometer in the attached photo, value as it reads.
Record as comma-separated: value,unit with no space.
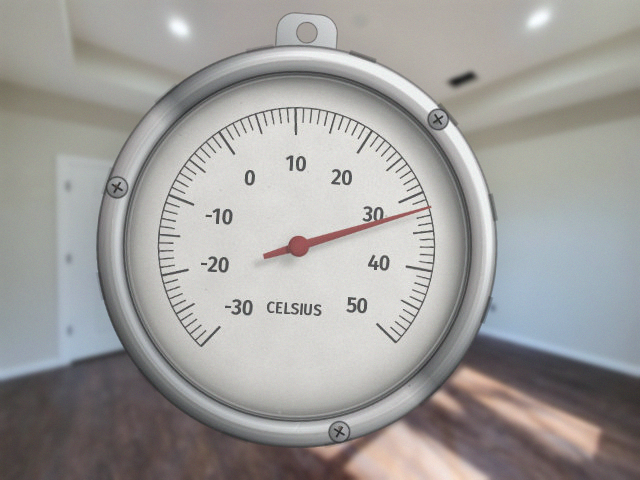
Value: 32,°C
